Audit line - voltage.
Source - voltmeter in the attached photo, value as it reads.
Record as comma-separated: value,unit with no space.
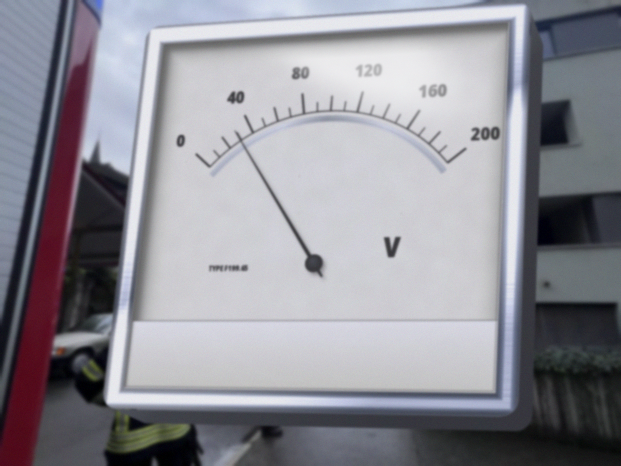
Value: 30,V
